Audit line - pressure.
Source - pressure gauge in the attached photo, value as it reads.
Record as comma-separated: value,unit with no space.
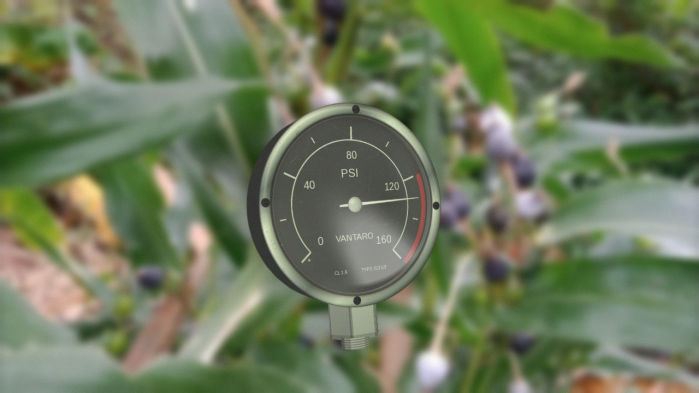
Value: 130,psi
